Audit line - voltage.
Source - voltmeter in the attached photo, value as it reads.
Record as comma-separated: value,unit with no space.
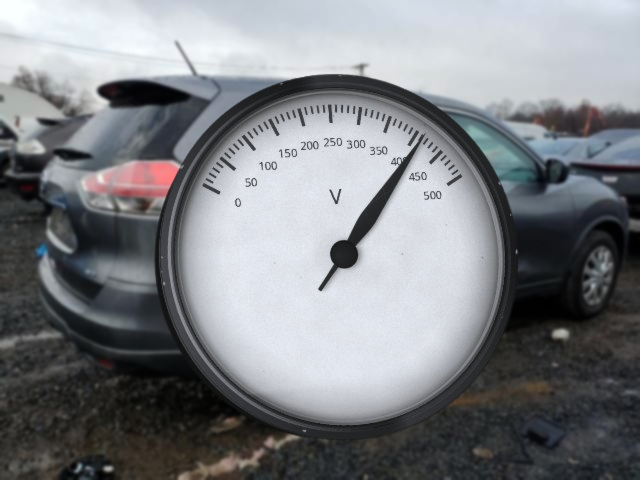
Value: 410,V
